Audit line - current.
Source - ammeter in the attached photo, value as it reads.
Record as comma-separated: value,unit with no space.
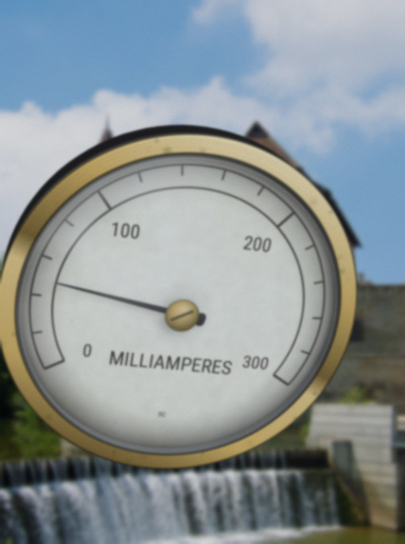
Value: 50,mA
